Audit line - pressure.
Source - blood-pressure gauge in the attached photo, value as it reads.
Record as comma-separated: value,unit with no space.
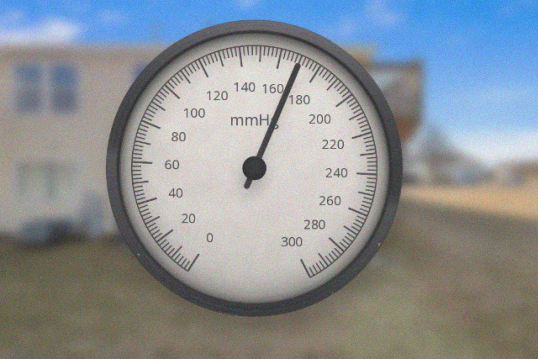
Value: 170,mmHg
